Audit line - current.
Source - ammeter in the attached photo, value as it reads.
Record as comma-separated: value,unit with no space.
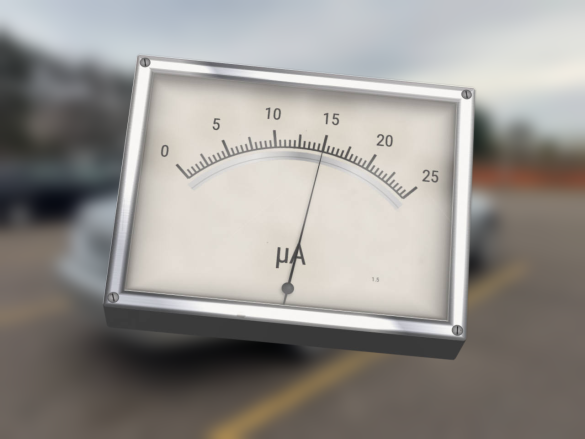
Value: 15,µA
